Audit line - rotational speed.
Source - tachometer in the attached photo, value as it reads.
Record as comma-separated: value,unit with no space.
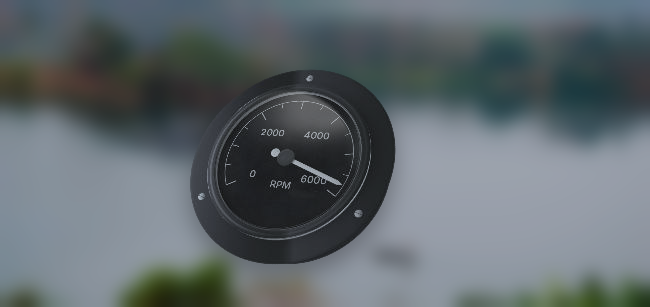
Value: 5750,rpm
